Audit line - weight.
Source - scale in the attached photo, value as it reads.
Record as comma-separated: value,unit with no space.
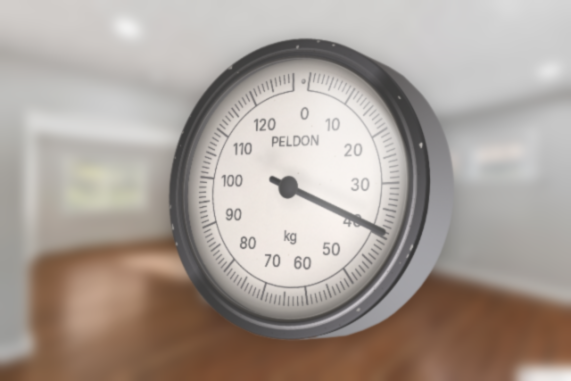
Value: 39,kg
